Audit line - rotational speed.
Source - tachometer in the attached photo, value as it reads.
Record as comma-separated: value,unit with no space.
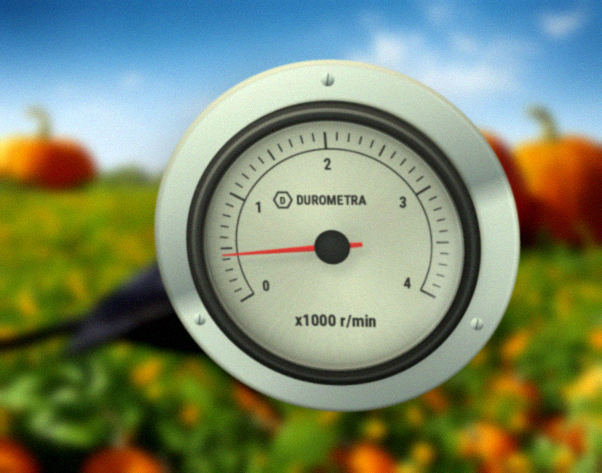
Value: 450,rpm
